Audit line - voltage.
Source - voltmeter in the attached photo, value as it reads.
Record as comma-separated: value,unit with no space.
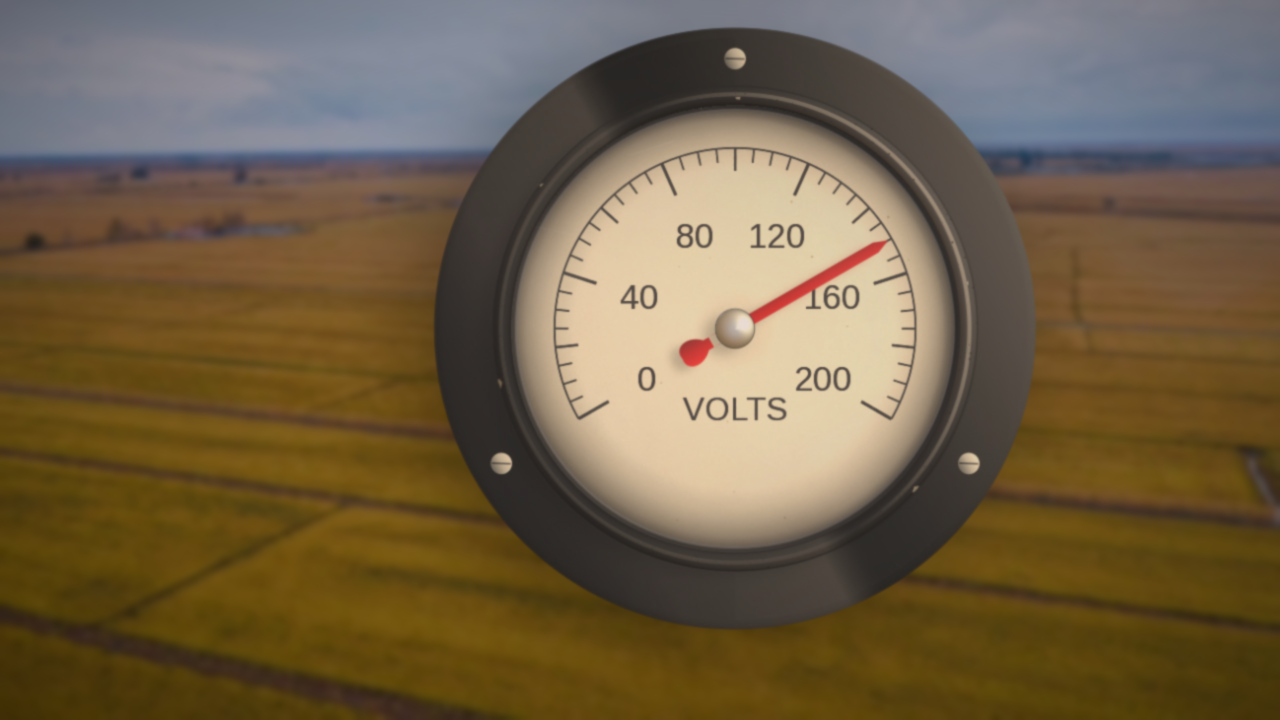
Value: 150,V
